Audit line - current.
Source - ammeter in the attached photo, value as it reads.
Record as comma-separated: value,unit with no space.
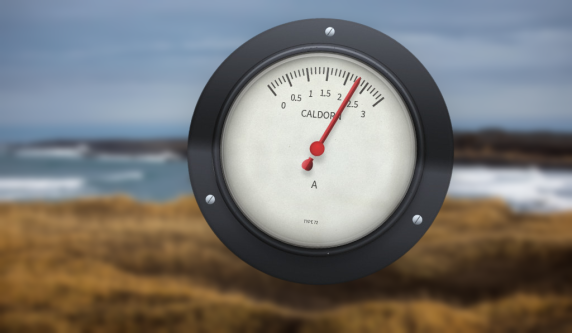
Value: 2.3,A
